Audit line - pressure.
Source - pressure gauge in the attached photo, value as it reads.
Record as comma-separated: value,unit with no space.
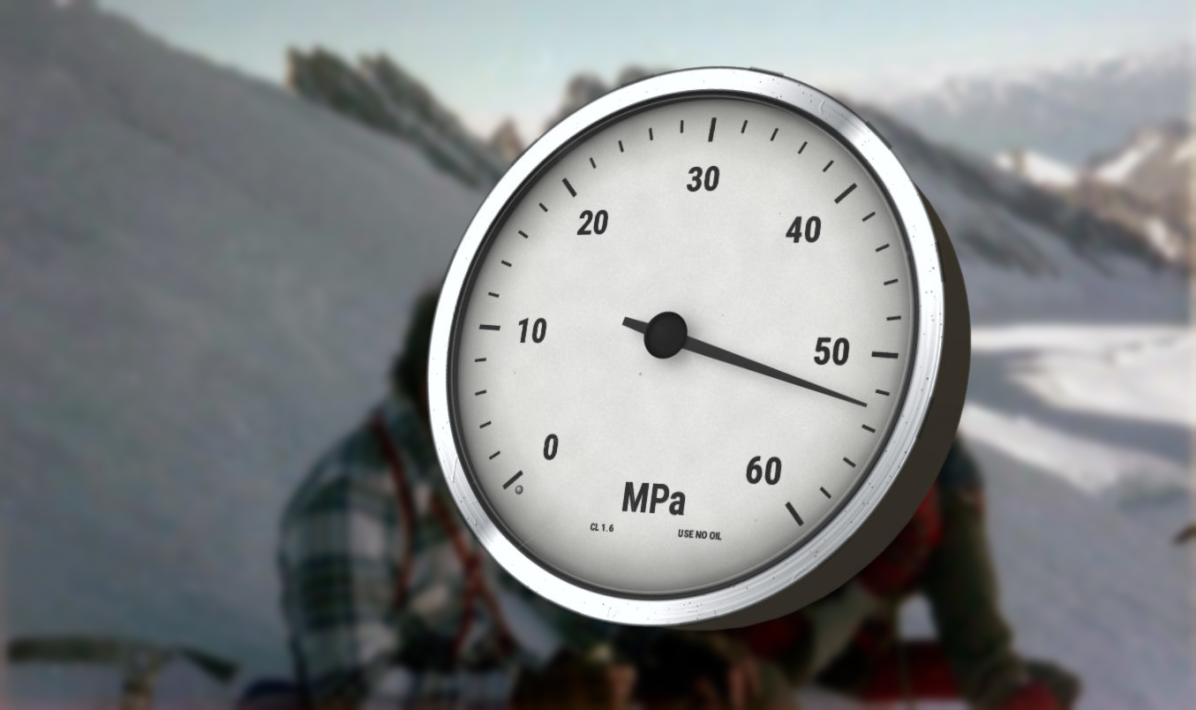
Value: 53,MPa
